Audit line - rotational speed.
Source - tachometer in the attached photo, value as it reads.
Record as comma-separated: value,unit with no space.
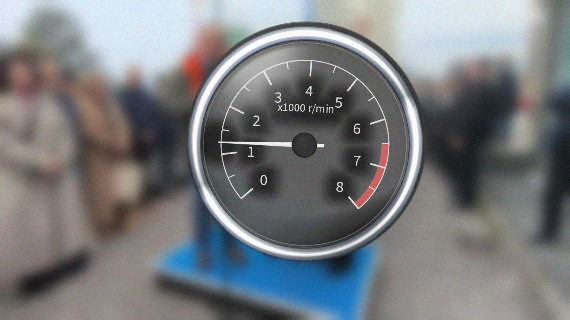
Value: 1250,rpm
